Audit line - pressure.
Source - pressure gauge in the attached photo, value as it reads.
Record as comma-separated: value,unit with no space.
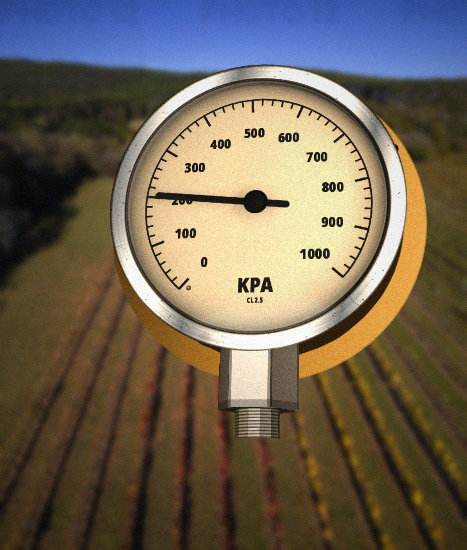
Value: 200,kPa
